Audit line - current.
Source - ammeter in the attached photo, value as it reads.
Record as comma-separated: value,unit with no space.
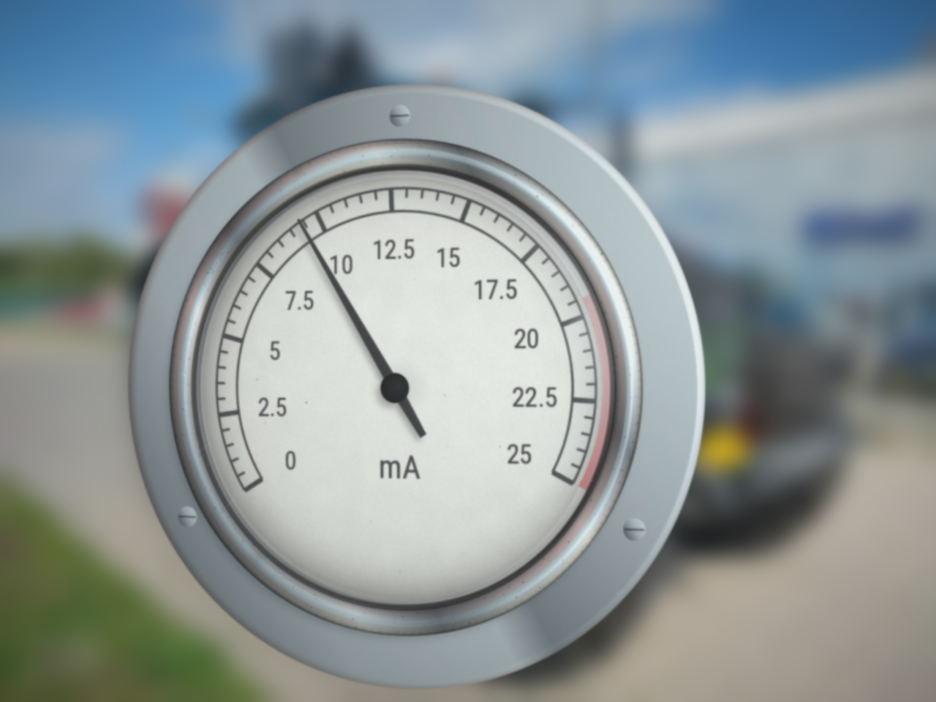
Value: 9.5,mA
